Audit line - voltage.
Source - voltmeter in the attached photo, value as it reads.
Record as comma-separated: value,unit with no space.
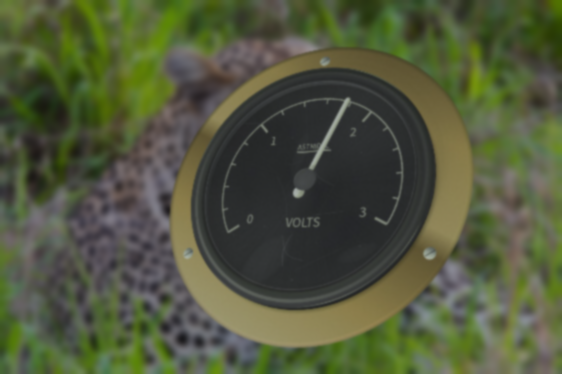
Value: 1.8,V
